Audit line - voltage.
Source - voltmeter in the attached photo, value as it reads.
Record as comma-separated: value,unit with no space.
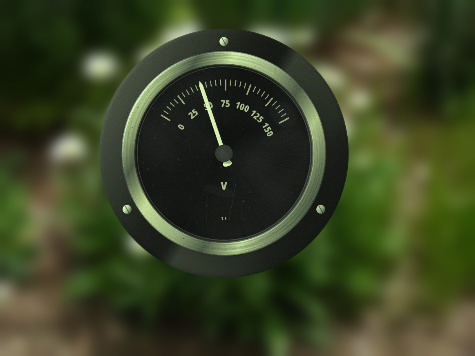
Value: 50,V
